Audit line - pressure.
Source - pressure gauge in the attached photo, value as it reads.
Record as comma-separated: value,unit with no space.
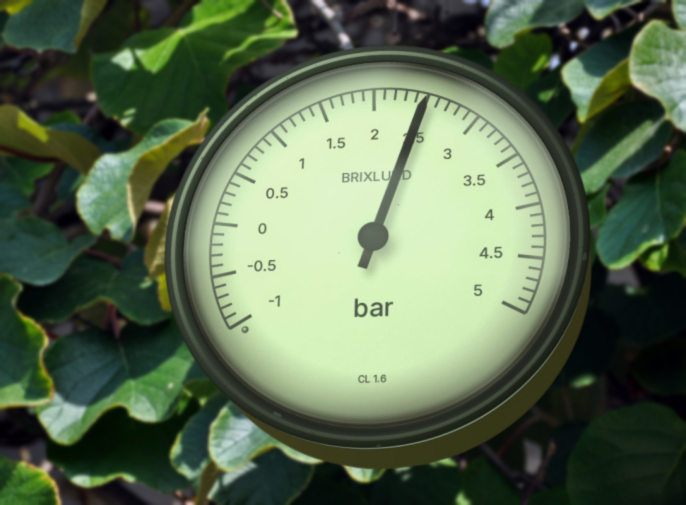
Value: 2.5,bar
